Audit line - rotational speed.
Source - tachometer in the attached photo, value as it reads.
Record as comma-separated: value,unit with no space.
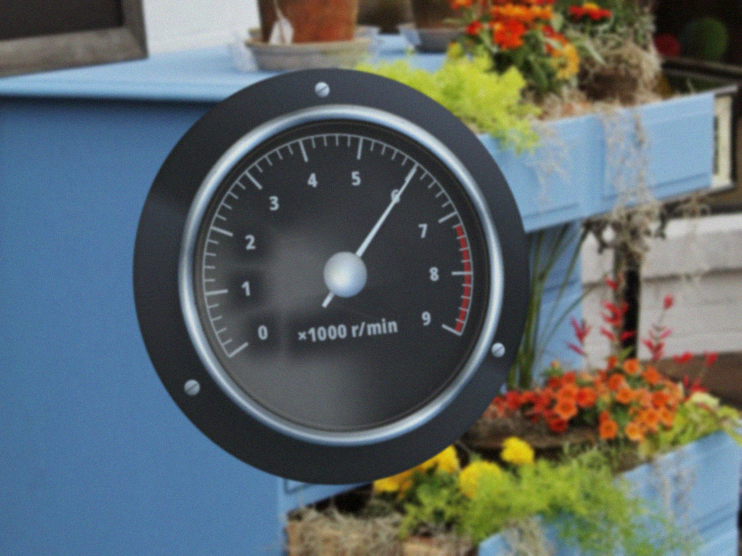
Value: 6000,rpm
